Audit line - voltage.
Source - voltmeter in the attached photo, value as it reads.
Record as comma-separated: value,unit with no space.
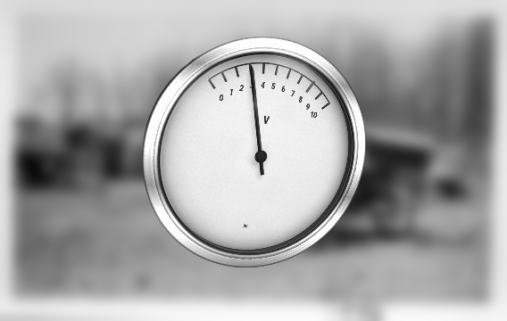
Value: 3,V
